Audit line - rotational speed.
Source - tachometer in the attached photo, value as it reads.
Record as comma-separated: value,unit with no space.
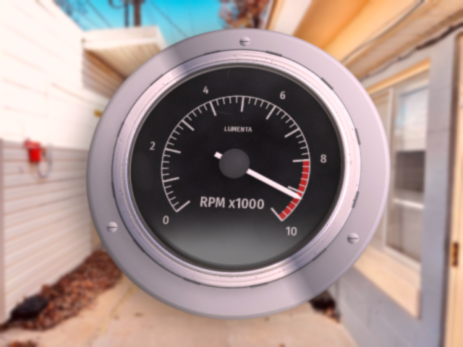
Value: 9200,rpm
